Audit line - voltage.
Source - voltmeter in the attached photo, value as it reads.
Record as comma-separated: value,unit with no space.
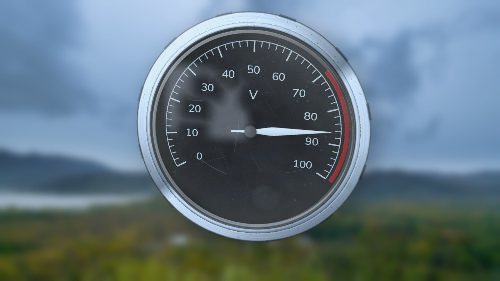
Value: 86,V
